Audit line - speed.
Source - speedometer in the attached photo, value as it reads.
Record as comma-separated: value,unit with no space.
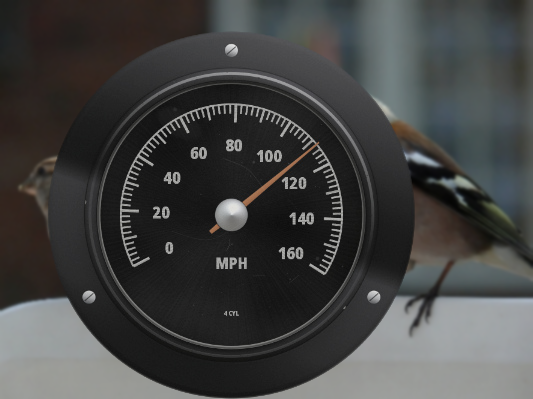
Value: 112,mph
